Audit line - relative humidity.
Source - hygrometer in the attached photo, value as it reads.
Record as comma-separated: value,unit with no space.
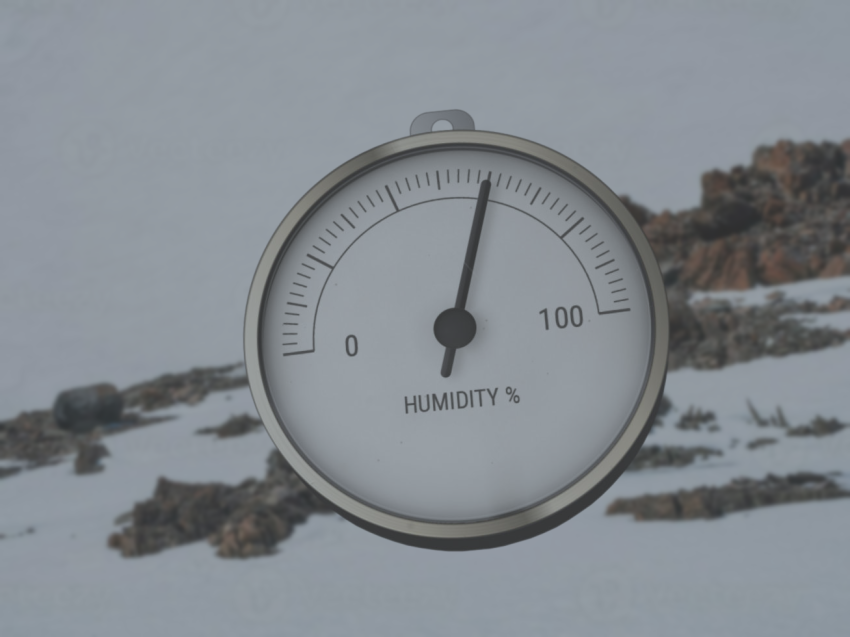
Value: 60,%
